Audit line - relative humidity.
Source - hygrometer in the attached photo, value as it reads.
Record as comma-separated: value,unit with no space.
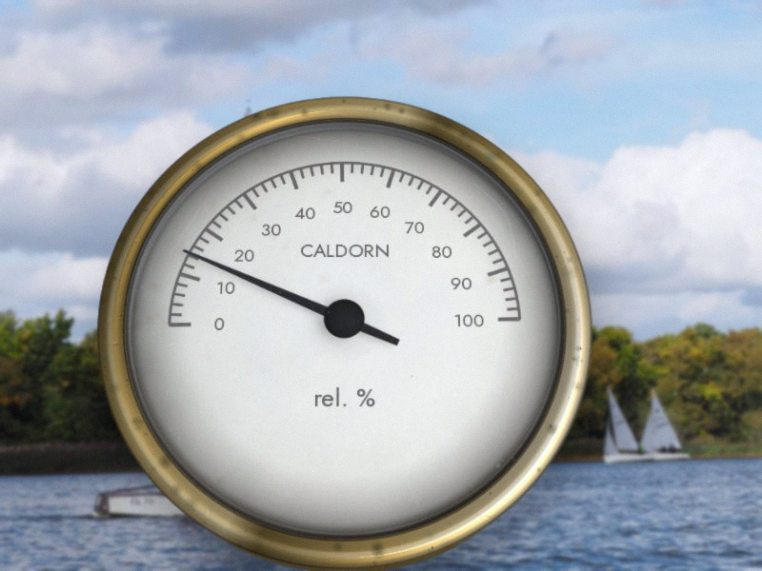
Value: 14,%
